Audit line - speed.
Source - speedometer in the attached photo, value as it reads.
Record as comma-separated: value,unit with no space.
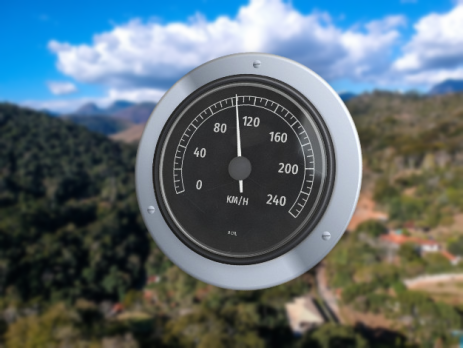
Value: 105,km/h
